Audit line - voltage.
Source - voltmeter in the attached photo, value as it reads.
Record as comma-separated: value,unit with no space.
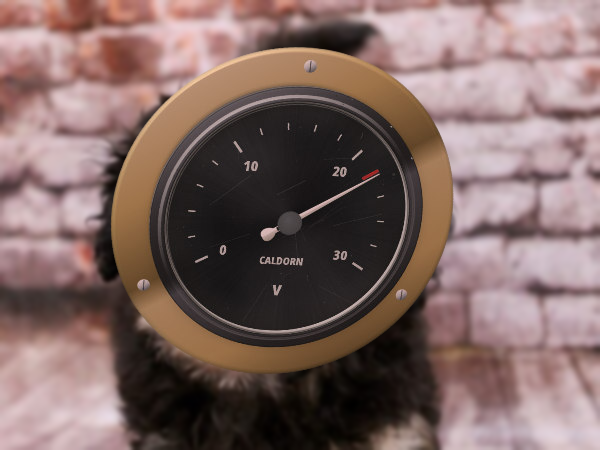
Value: 22,V
